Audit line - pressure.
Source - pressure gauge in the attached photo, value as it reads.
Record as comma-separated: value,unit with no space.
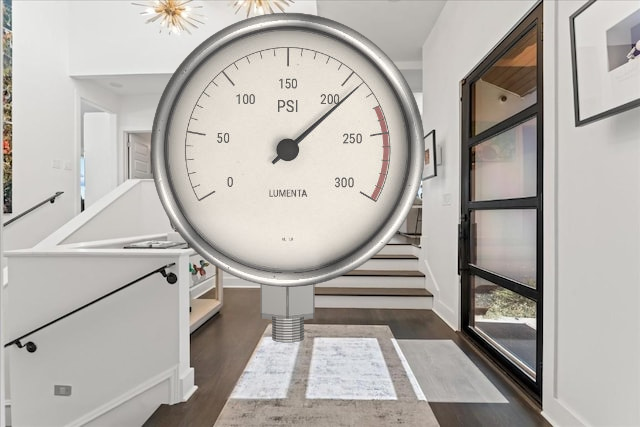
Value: 210,psi
